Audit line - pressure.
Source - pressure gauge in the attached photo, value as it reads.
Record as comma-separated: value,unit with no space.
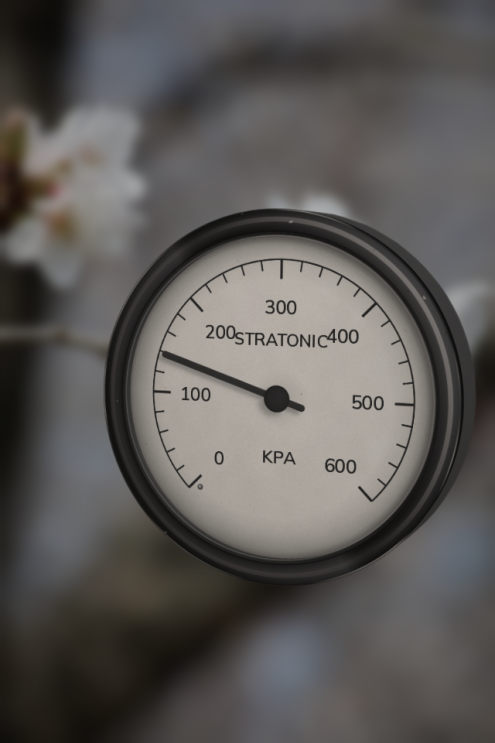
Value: 140,kPa
